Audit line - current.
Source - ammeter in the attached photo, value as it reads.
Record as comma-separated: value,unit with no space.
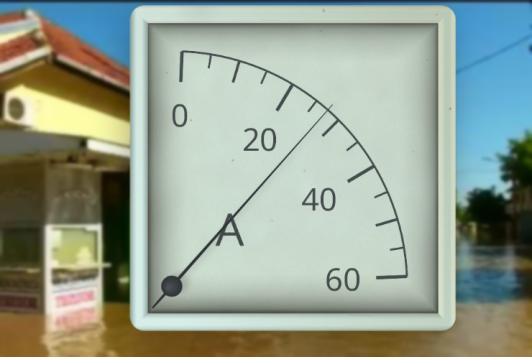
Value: 27.5,A
